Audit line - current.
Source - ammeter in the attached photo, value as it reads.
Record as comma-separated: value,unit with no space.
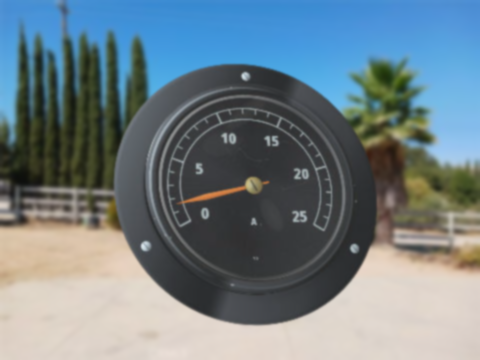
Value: 1.5,A
